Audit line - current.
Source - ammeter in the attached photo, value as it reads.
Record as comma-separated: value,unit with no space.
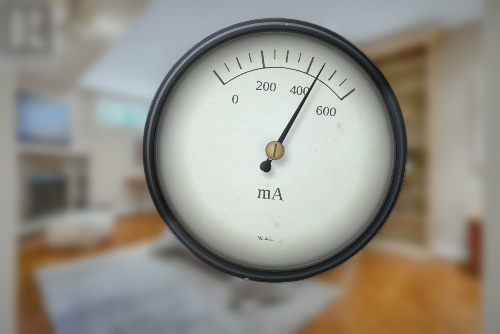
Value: 450,mA
